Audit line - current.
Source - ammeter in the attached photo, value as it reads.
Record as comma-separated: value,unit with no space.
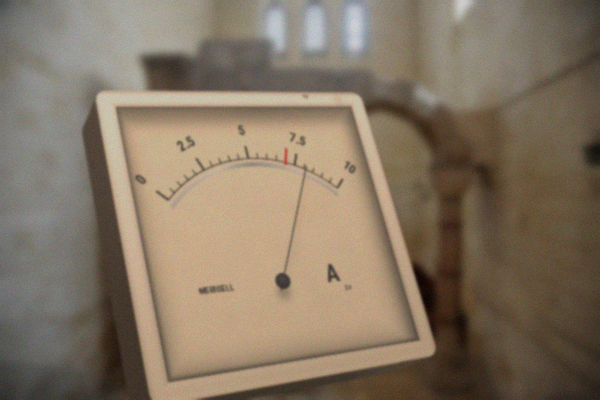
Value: 8,A
